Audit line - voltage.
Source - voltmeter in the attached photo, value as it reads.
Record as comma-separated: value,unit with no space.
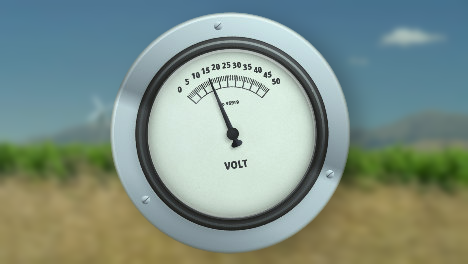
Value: 15,V
